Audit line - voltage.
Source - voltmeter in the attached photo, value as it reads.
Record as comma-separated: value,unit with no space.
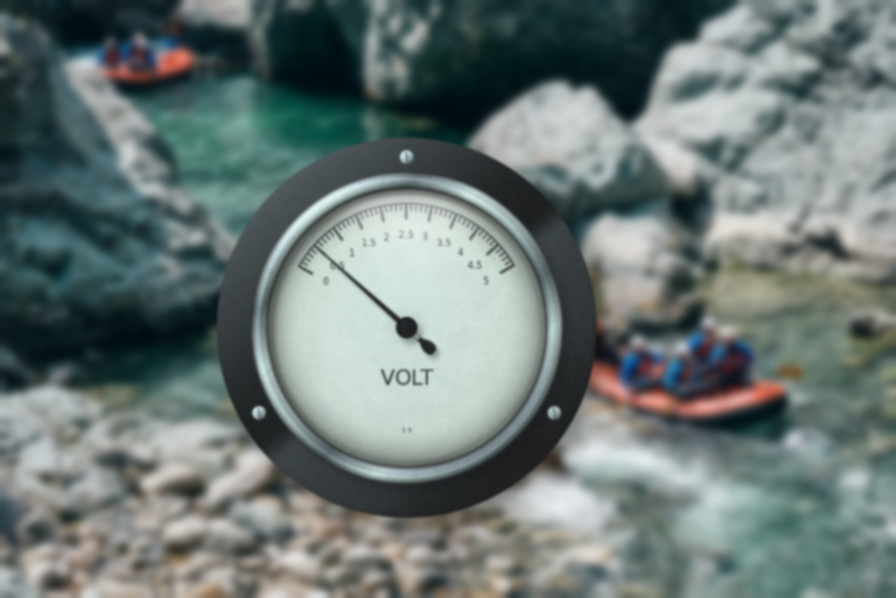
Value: 0.5,V
